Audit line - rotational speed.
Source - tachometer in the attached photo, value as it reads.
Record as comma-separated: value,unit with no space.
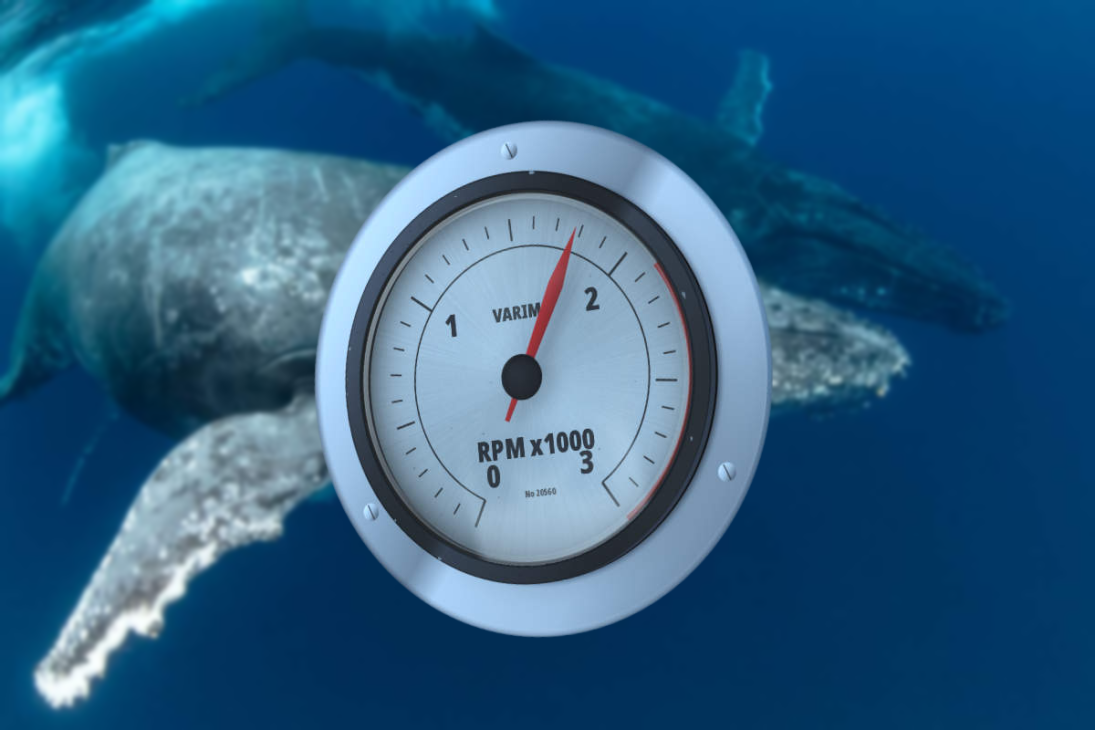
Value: 1800,rpm
